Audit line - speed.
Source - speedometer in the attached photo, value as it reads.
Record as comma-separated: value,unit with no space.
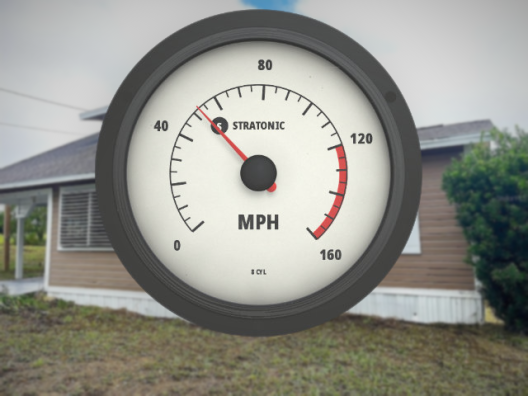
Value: 52.5,mph
